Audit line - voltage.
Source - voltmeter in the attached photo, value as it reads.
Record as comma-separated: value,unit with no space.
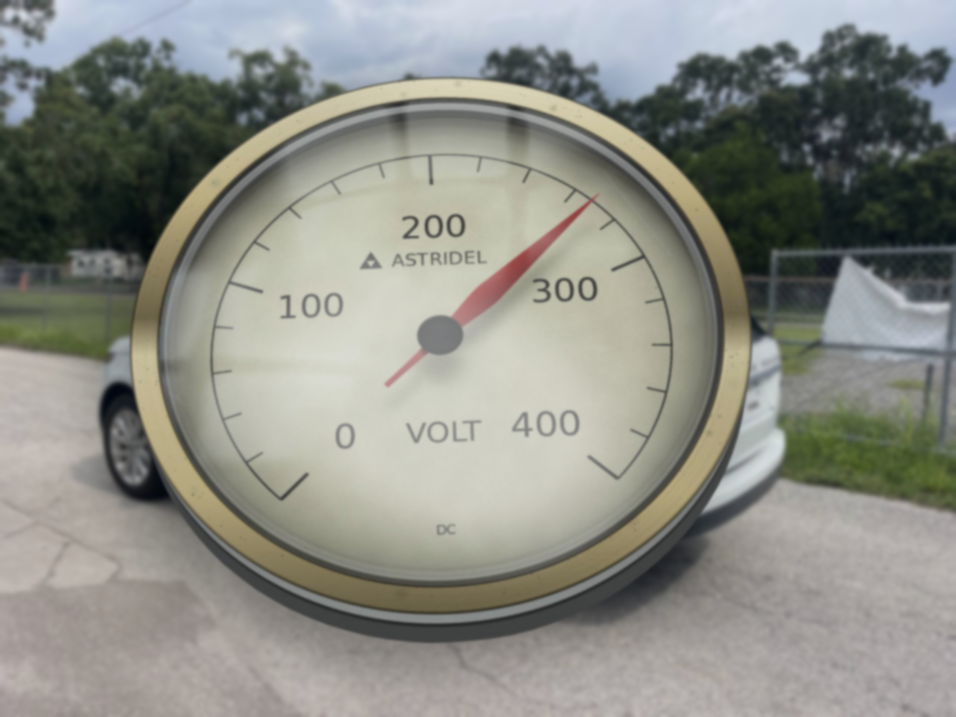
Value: 270,V
